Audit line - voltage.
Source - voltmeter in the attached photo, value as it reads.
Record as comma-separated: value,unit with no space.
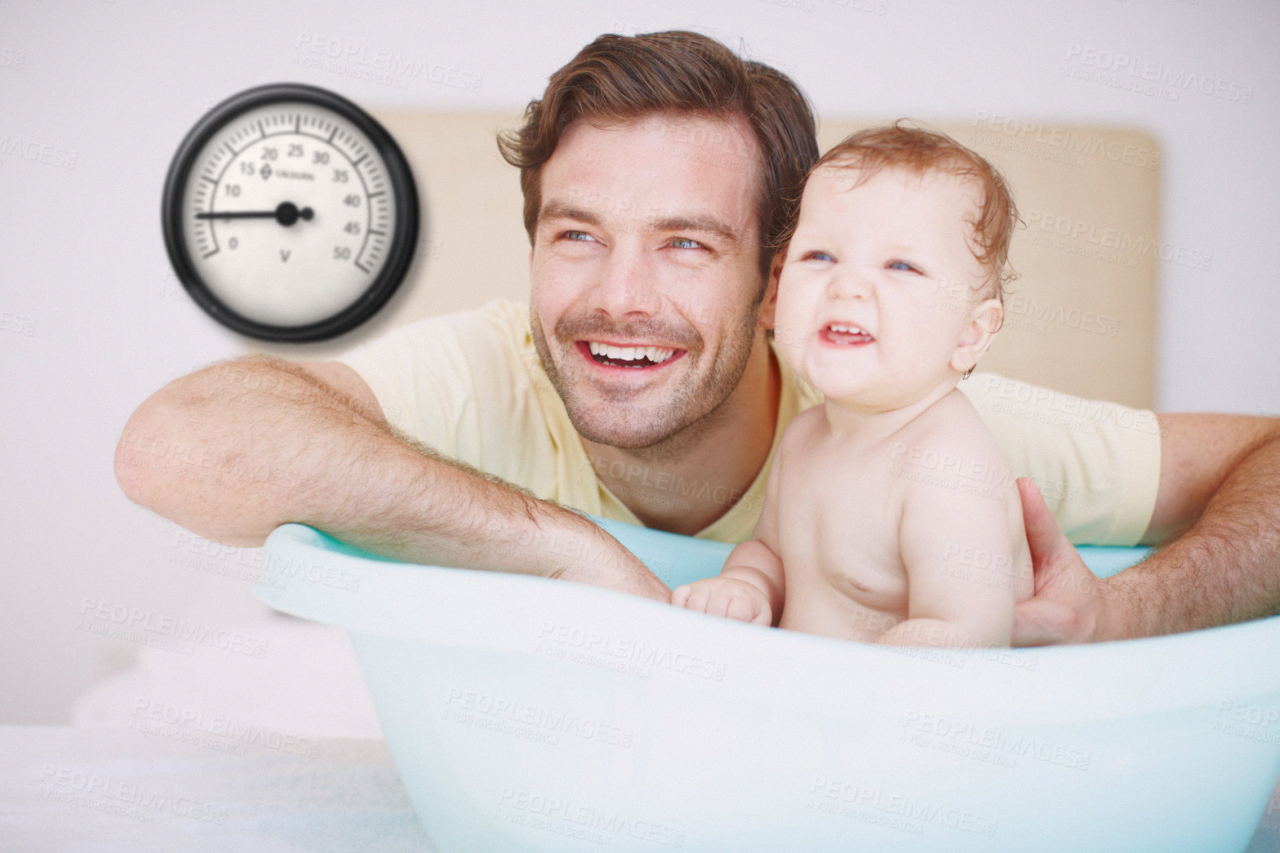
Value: 5,V
